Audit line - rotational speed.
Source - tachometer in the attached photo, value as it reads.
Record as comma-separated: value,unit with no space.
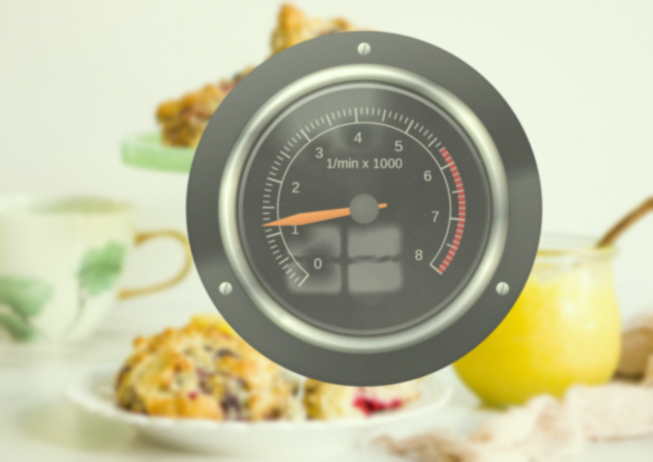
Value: 1200,rpm
